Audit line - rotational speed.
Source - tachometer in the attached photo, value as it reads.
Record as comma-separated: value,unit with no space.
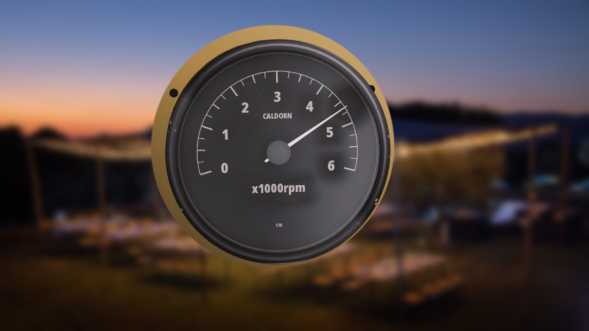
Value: 4625,rpm
